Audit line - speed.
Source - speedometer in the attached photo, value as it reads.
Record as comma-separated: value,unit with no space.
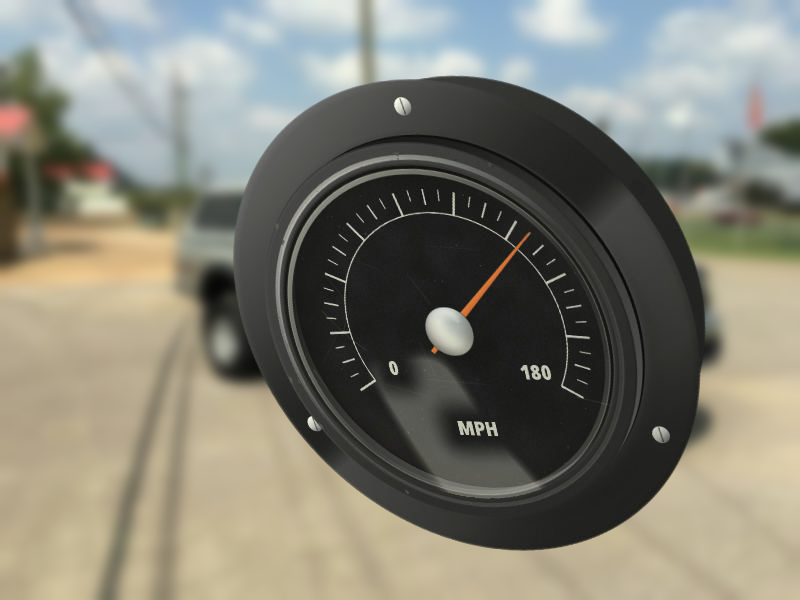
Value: 125,mph
